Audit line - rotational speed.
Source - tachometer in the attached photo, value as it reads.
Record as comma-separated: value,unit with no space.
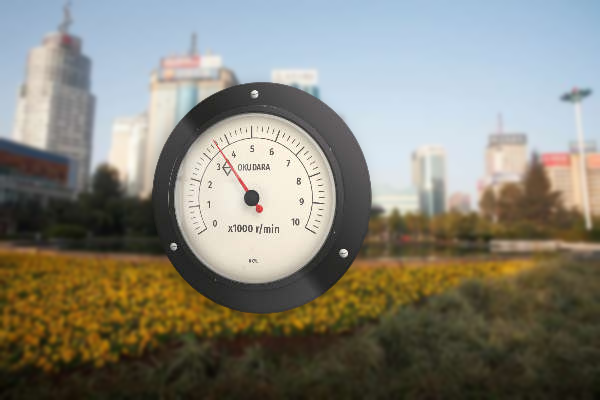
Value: 3600,rpm
